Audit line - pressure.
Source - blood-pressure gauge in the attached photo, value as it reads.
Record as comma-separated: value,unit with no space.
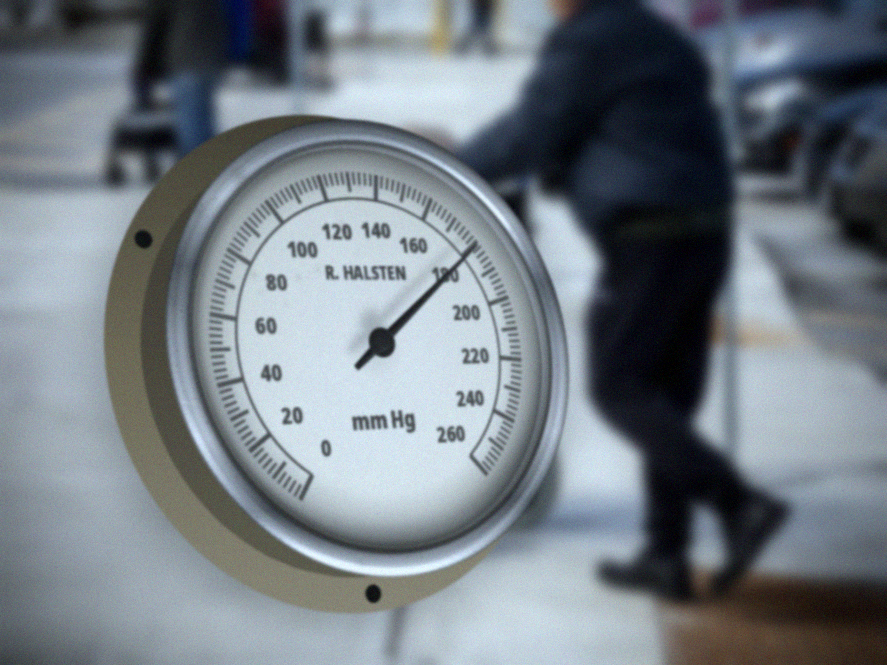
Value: 180,mmHg
